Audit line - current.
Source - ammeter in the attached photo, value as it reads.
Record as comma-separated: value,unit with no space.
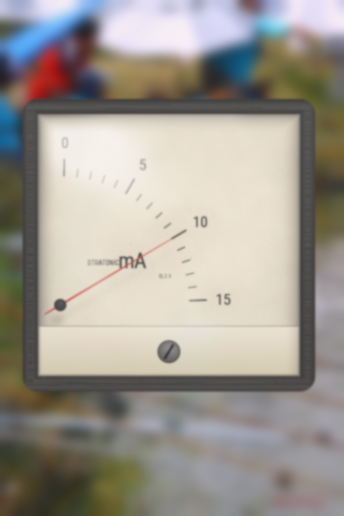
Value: 10,mA
